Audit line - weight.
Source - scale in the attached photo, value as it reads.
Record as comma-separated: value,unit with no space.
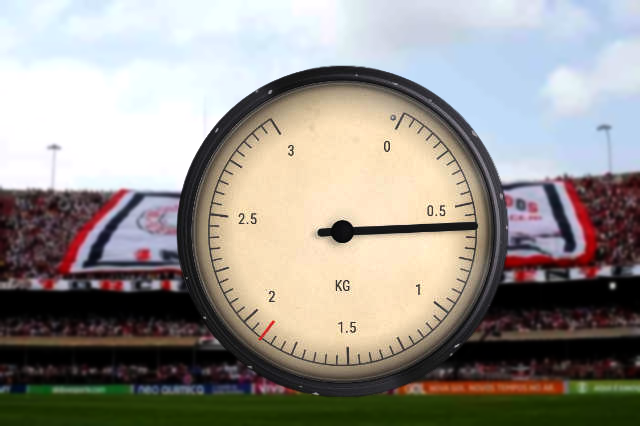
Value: 0.6,kg
